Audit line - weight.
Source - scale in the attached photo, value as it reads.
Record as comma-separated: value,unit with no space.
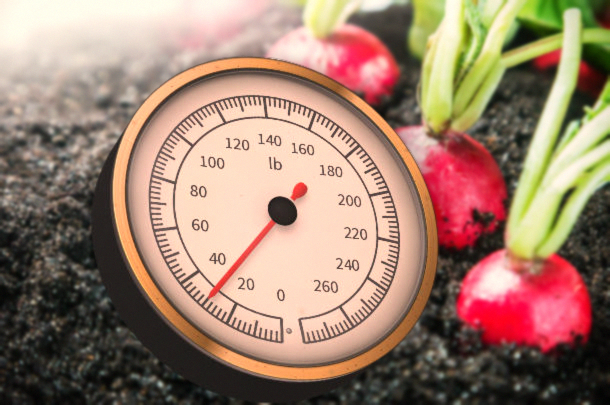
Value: 30,lb
